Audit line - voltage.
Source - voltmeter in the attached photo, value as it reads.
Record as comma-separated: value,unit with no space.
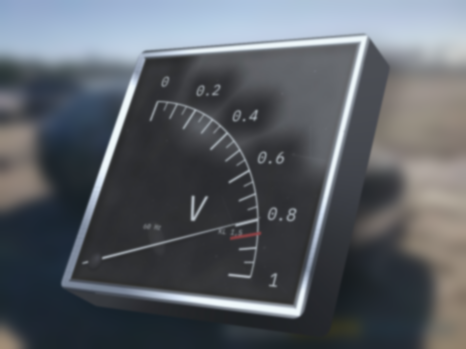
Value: 0.8,V
